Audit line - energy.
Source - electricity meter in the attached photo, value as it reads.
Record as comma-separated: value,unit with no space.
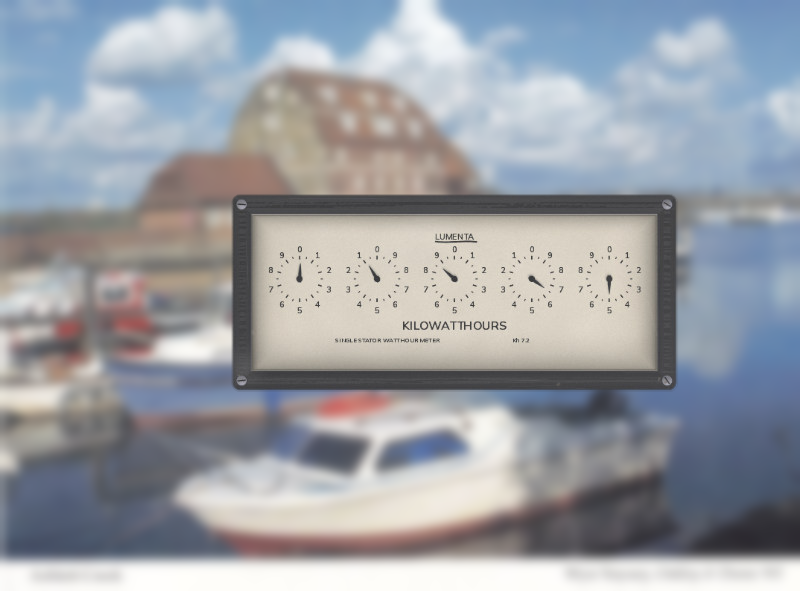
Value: 865,kWh
